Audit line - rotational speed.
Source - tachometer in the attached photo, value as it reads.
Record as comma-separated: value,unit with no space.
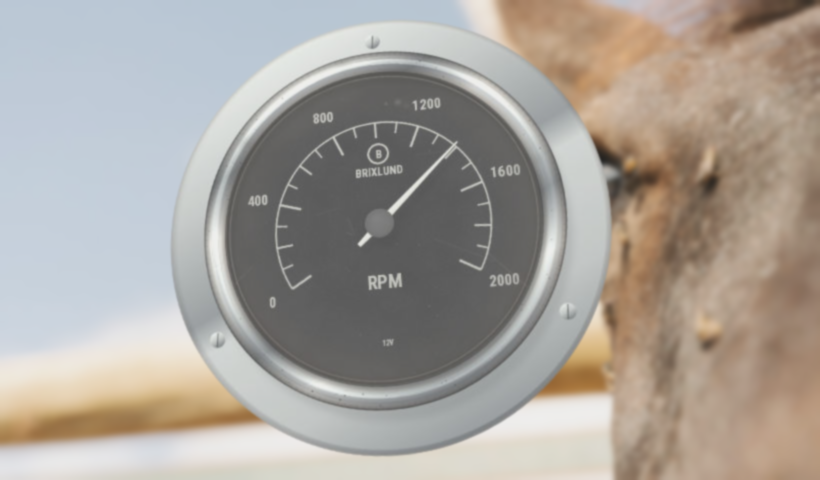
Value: 1400,rpm
